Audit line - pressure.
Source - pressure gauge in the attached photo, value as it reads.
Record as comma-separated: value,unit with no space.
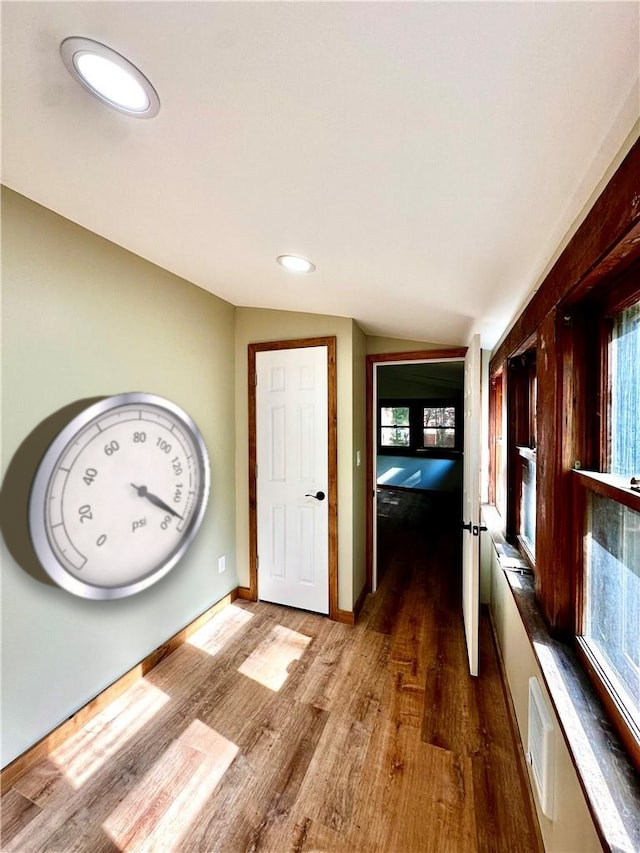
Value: 155,psi
